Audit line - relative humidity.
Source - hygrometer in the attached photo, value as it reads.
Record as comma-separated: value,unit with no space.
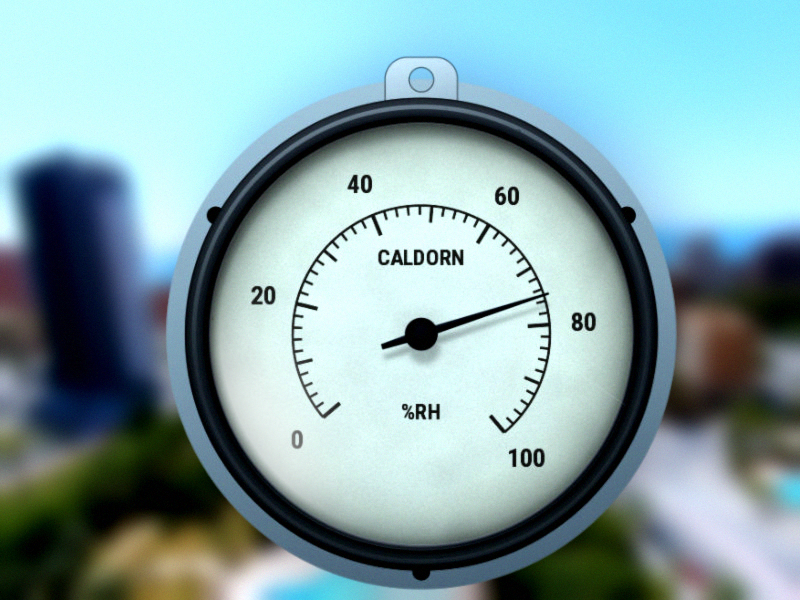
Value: 75,%
